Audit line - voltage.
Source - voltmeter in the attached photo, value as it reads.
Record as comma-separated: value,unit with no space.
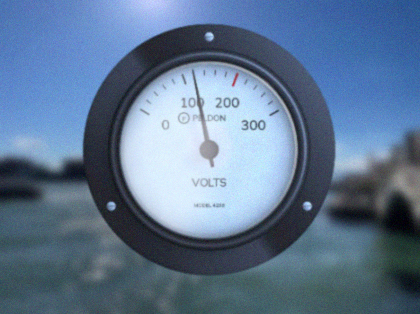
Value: 120,V
